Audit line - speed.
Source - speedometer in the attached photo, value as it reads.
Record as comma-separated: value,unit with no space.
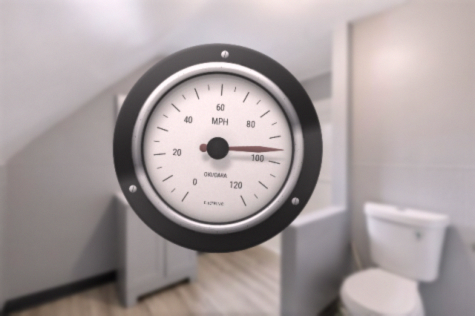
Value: 95,mph
